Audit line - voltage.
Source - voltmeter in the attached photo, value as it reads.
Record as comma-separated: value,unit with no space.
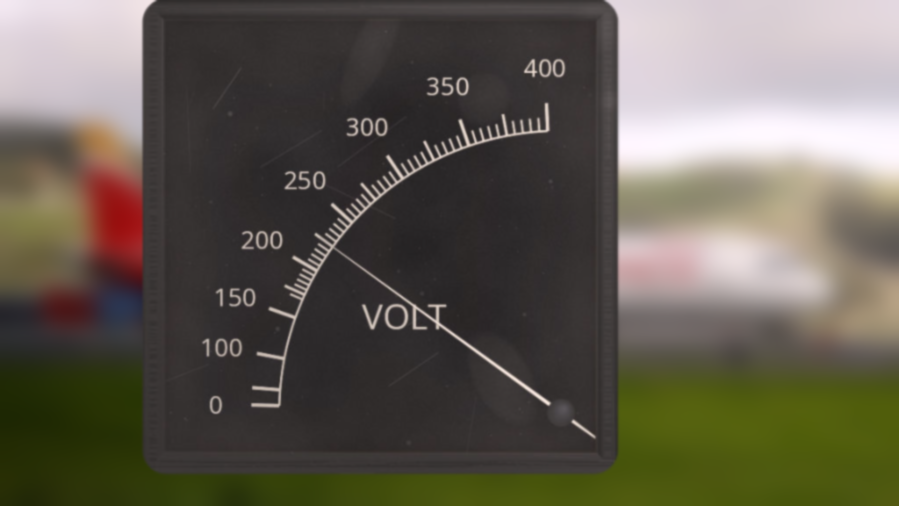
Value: 225,V
